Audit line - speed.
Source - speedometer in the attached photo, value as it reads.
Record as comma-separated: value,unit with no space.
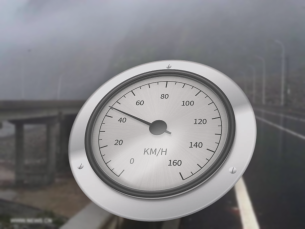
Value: 45,km/h
